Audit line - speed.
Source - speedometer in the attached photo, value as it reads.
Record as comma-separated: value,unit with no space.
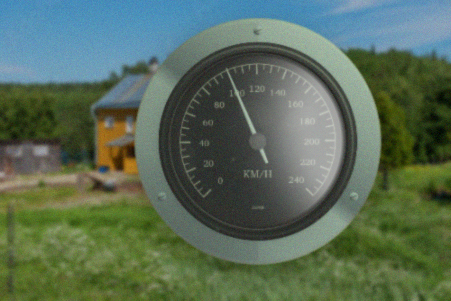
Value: 100,km/h
